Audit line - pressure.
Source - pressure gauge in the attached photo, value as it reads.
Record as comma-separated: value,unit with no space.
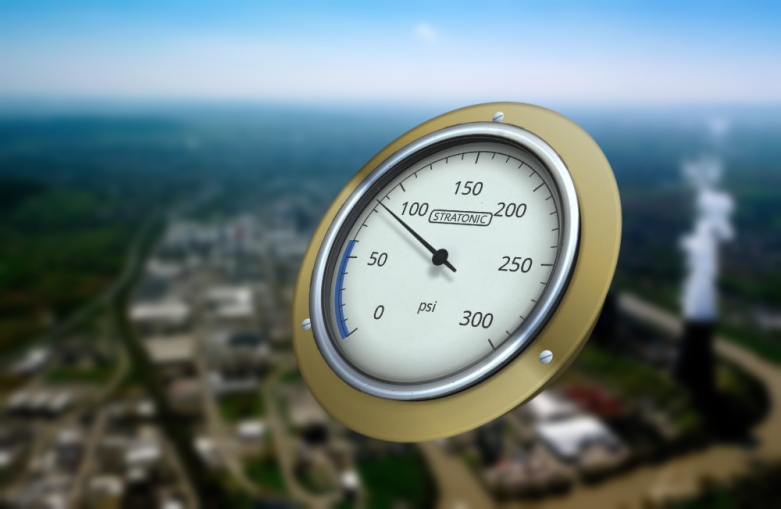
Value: 85,psi
